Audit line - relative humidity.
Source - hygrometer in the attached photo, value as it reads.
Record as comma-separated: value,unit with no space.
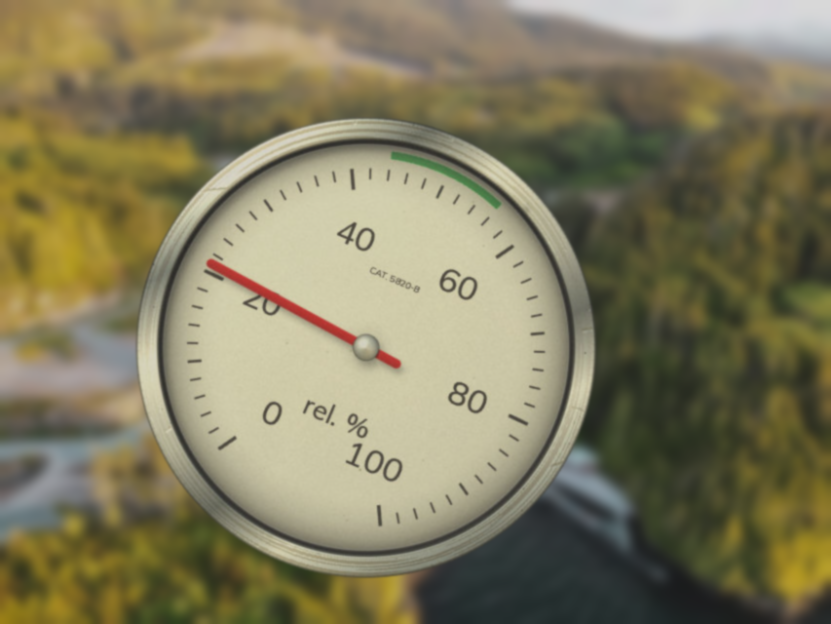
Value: 21,%
